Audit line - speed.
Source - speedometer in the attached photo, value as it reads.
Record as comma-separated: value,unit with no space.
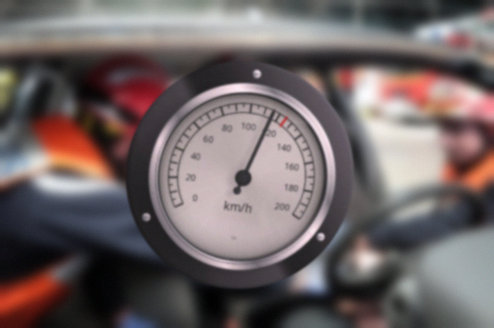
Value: 115,km/h
